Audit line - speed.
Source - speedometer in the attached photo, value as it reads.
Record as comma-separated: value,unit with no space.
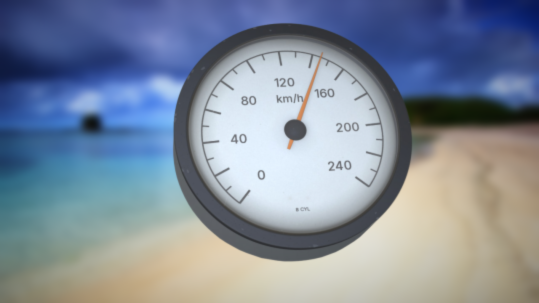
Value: 145,km/h
